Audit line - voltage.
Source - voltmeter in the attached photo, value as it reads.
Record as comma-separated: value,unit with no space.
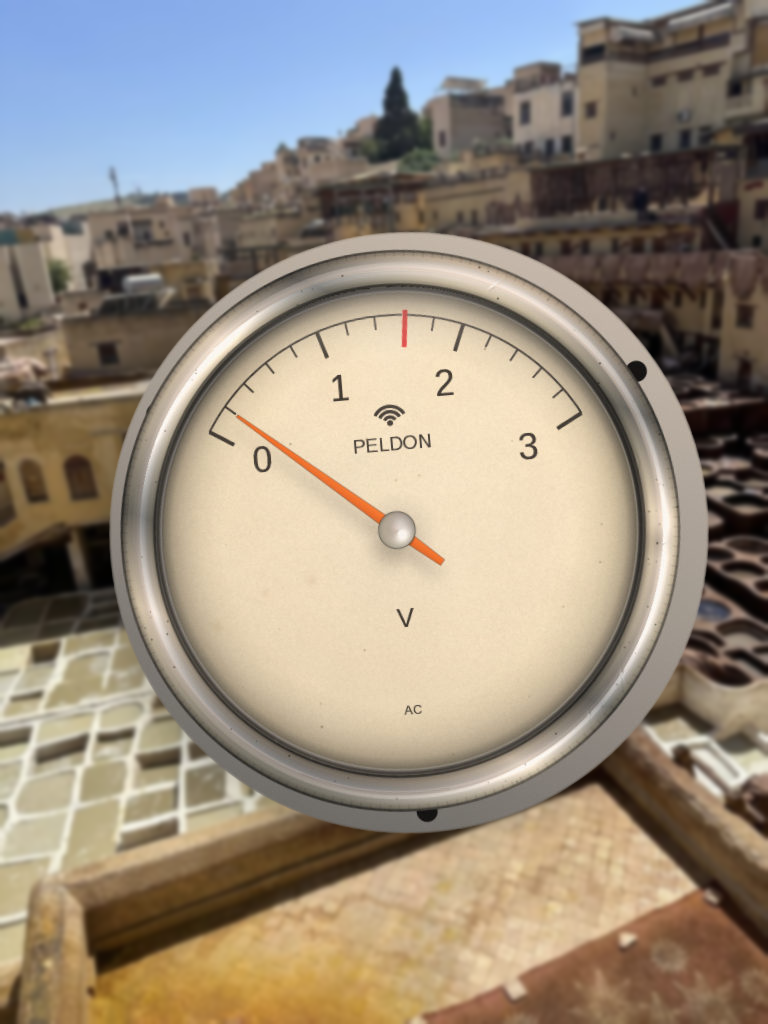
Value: 0.2,V
